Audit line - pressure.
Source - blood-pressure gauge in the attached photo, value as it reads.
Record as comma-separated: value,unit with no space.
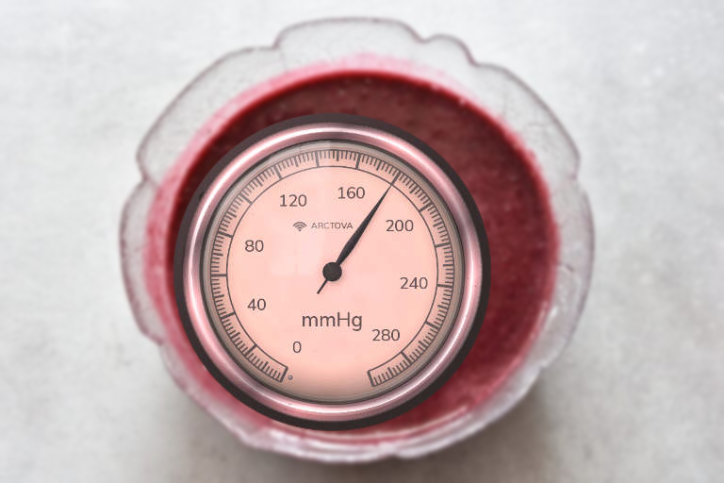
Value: 180,mmHg
